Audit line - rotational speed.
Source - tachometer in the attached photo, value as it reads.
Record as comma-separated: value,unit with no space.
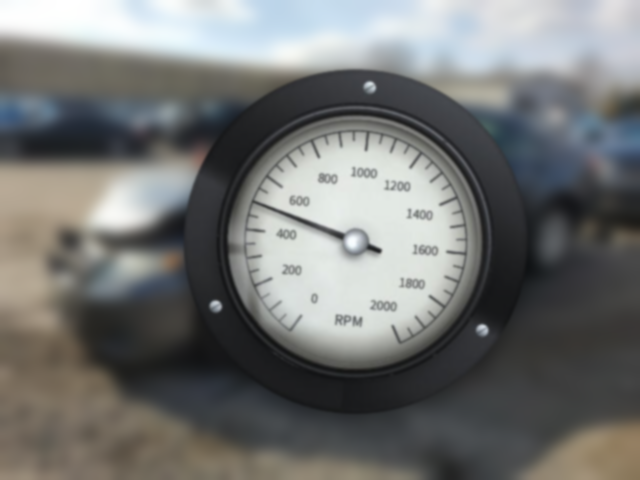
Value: 500,rpm
